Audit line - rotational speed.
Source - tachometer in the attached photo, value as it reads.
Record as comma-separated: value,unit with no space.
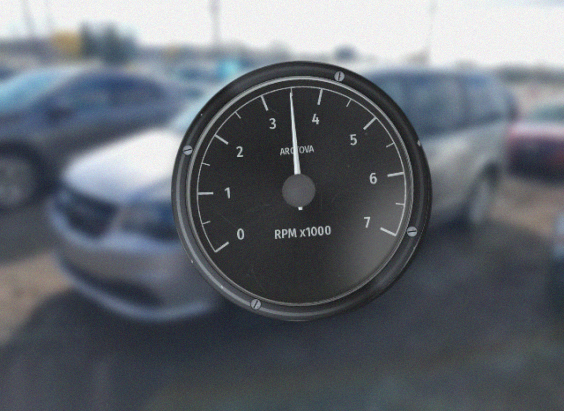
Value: 3500,rpm
